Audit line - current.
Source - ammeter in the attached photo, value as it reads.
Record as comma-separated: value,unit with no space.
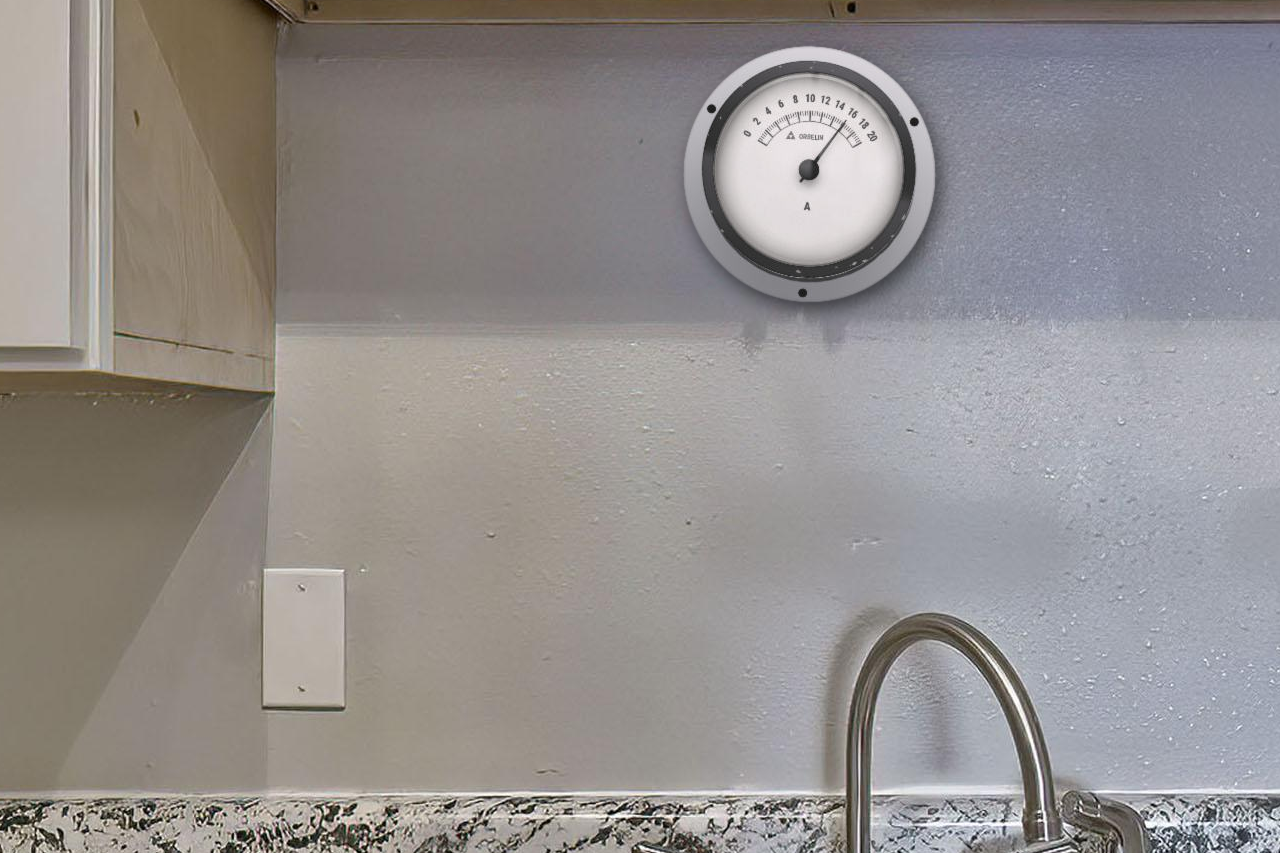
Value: 16,A
